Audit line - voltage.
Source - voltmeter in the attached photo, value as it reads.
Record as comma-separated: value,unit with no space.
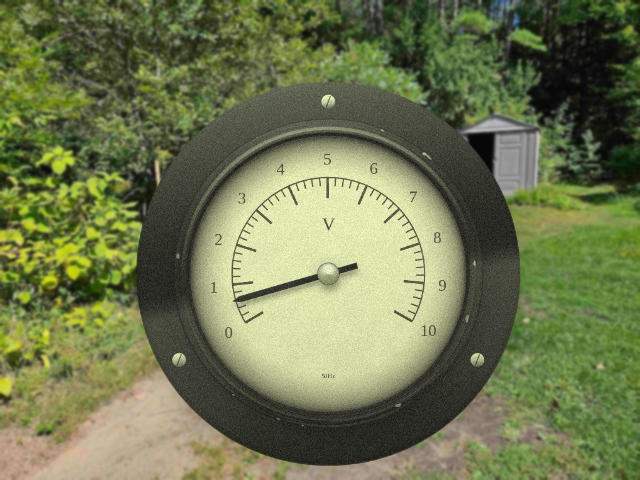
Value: 0.6,V
